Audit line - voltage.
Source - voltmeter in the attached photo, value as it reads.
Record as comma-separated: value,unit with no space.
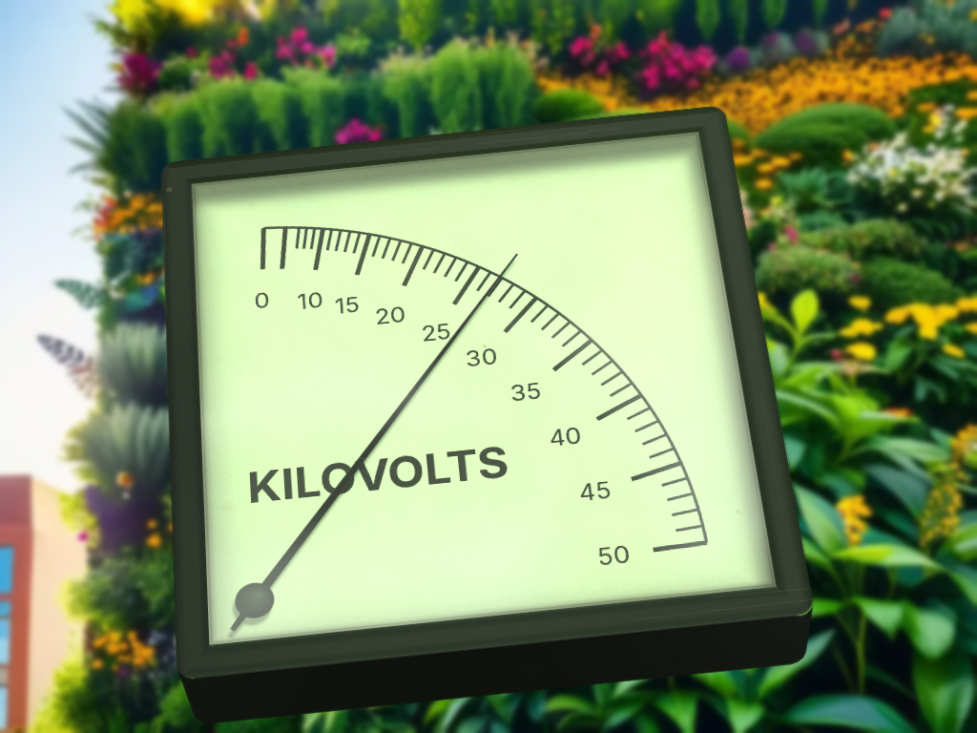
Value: 27,kV
